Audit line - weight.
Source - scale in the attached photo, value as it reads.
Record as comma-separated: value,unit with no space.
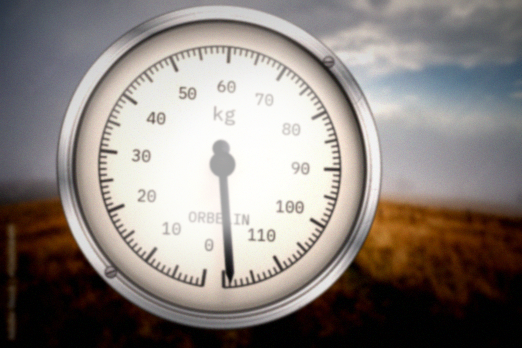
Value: 119,kg
